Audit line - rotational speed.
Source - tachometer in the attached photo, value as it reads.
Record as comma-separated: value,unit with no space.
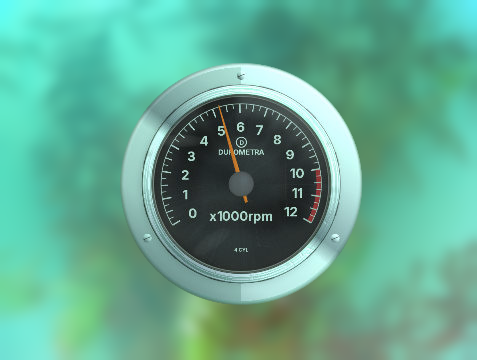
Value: 5250,rpm
